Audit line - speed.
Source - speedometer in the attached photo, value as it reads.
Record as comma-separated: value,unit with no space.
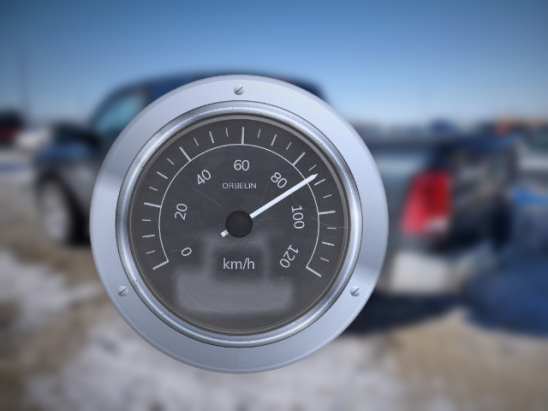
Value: 87.5,km/h
